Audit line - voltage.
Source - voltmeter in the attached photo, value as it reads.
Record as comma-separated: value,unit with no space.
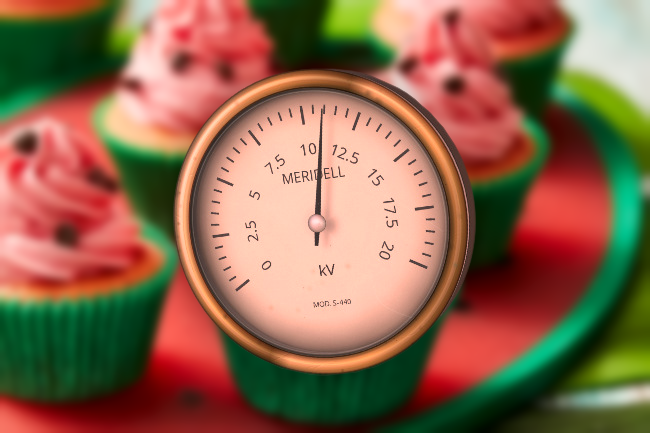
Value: 11,kV
